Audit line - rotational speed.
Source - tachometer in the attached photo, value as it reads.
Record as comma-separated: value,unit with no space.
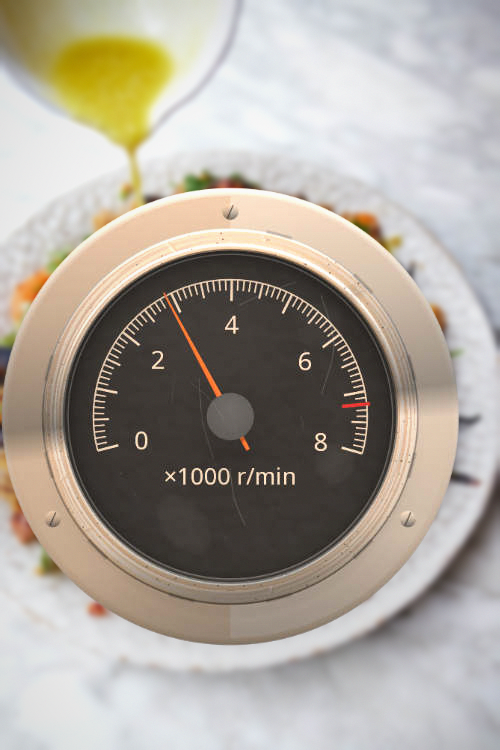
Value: 2900,rpm
